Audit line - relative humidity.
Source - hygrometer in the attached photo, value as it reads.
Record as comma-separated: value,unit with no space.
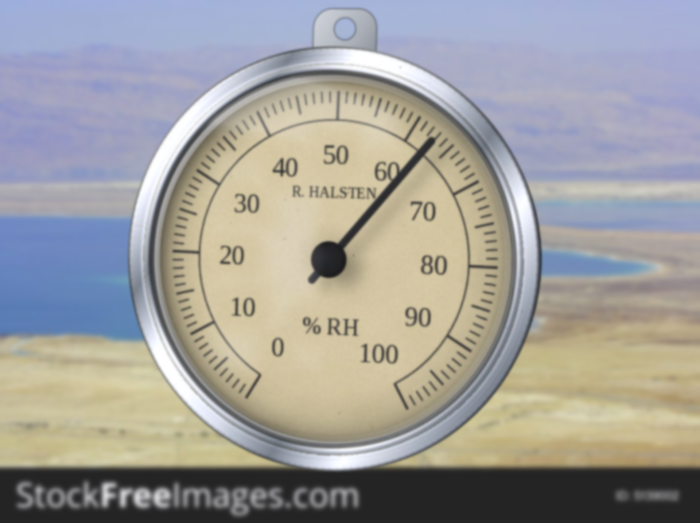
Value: 63,%
